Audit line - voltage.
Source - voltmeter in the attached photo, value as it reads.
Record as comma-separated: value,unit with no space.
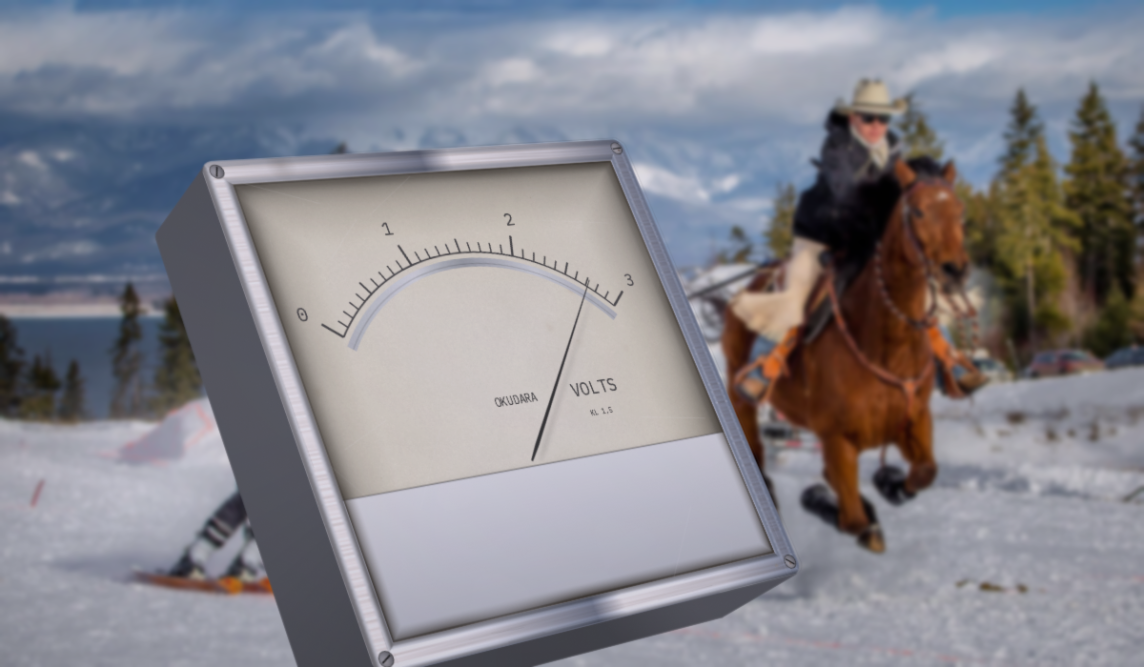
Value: 2.7,V
